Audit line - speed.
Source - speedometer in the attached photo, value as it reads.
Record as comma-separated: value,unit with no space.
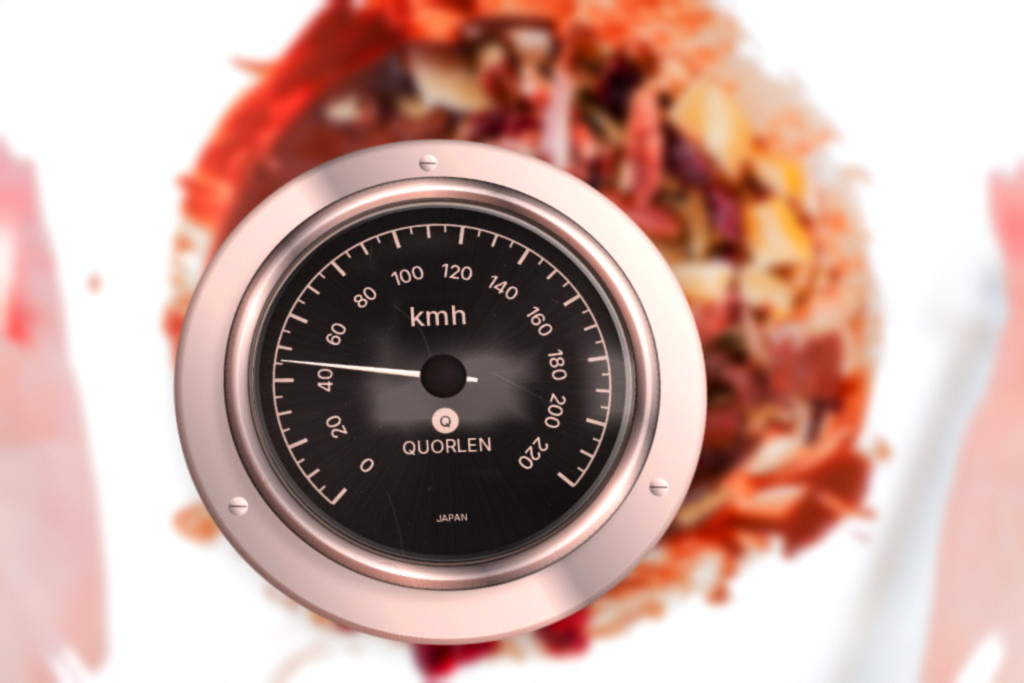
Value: 45,km/h
